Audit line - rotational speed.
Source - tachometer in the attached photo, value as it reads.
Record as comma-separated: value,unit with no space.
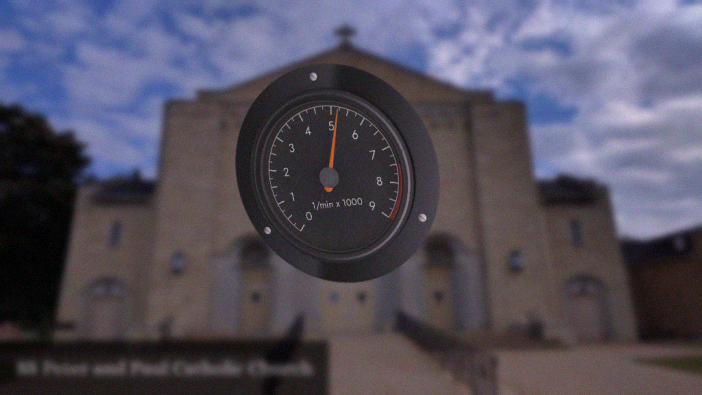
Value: 5250,rpm
